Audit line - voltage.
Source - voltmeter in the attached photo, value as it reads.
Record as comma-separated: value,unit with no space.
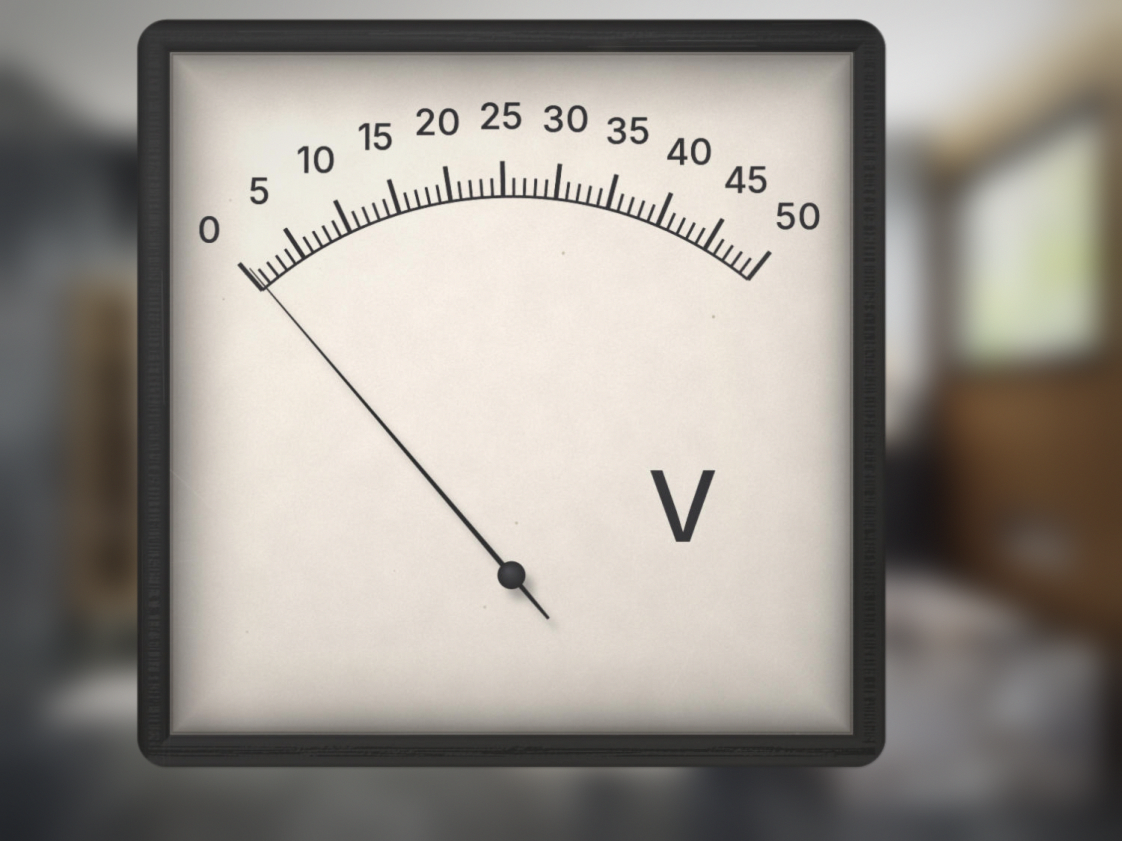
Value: 0.5,V
